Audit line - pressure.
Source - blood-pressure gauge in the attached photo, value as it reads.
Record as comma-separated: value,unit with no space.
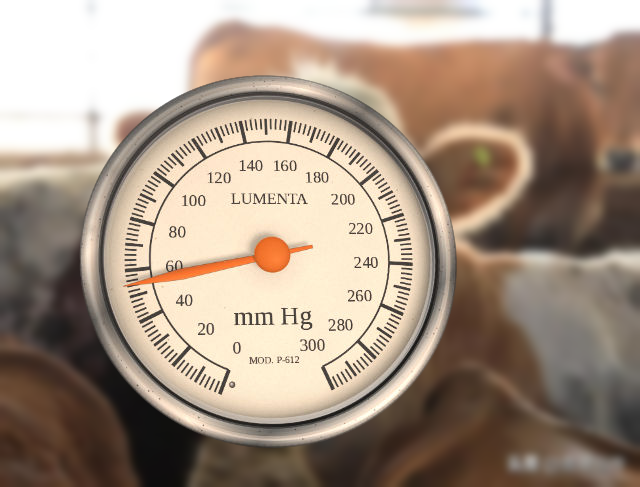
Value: 54,mmHg
